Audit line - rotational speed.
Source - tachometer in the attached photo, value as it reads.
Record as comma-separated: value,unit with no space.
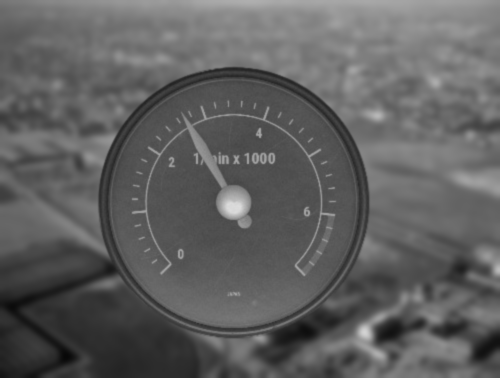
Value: 2700,rpm
